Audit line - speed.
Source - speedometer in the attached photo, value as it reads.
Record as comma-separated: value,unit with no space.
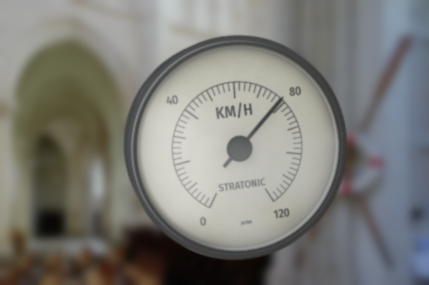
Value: 78,km/h
